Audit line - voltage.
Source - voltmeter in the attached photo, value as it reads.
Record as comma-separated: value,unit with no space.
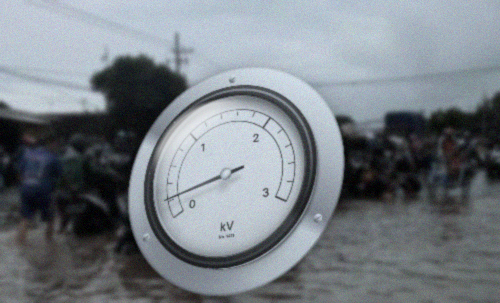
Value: 0.2,kV
